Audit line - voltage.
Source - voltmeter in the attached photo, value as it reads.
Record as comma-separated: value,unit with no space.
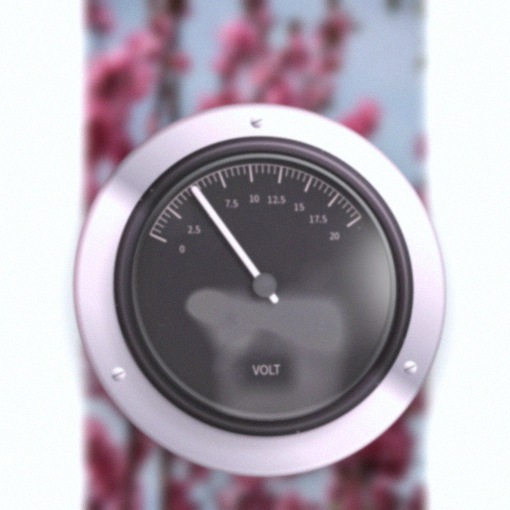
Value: 5,V
